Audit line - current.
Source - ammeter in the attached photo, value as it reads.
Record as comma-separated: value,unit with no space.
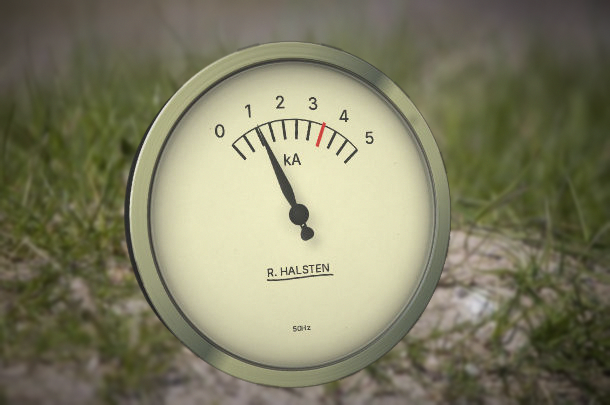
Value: 1,kA
